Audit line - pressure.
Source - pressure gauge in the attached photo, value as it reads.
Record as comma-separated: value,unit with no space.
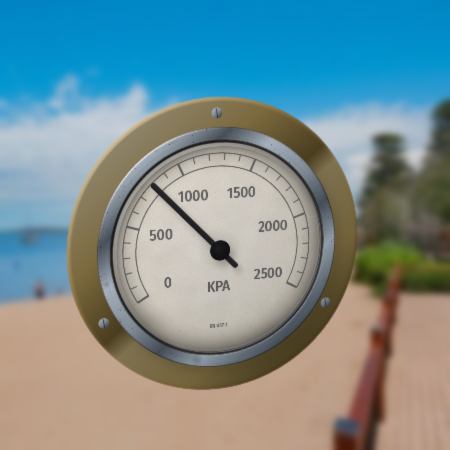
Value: 800,kPa
